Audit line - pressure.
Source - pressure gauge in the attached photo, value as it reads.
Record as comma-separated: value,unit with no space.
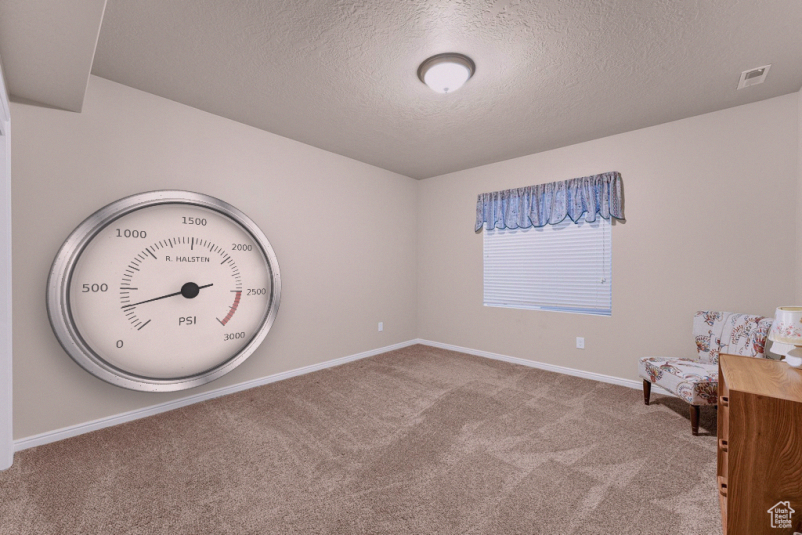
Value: 300,psi
